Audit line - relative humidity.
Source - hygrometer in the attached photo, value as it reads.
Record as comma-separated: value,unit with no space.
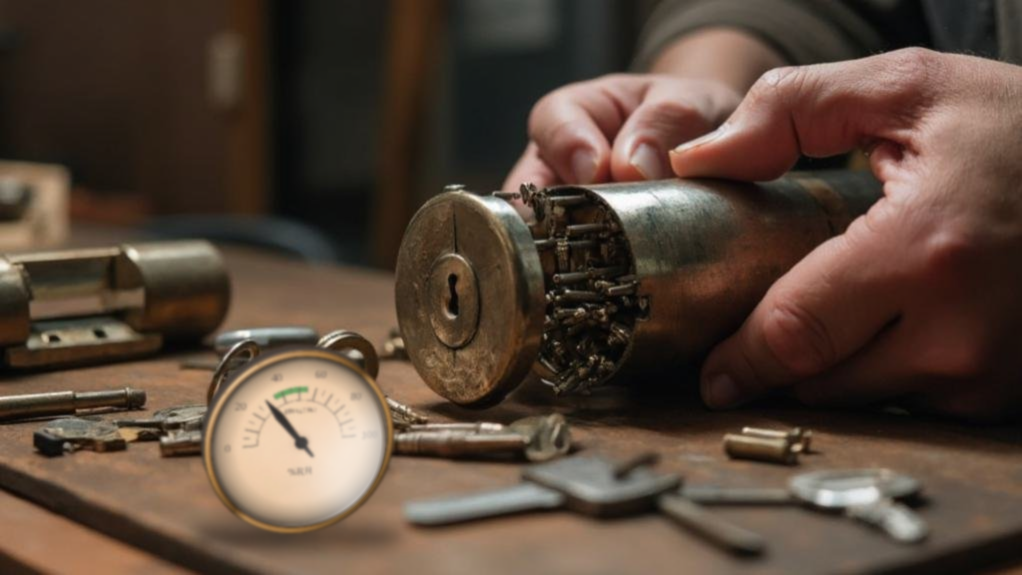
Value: 30,%
